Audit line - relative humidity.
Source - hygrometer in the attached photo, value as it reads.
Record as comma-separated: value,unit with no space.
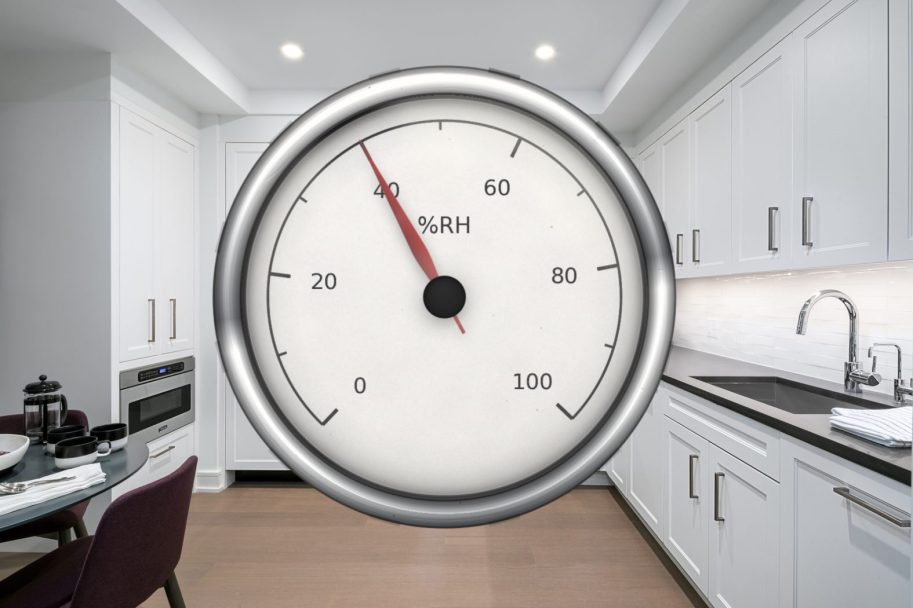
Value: 40,%
